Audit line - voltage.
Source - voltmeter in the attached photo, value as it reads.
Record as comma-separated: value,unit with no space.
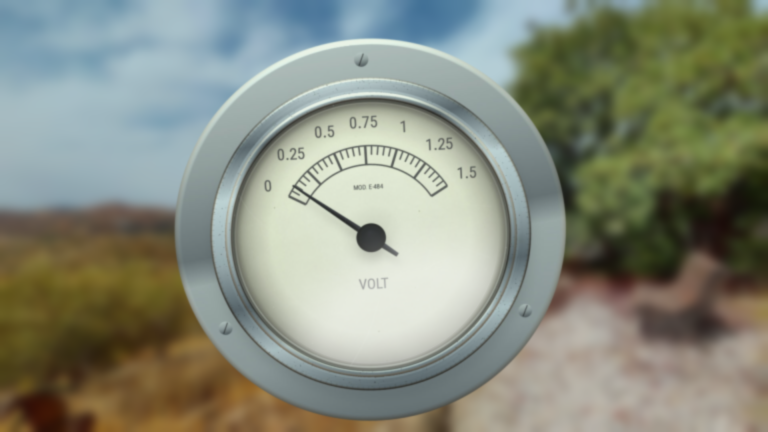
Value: 0.1,V
